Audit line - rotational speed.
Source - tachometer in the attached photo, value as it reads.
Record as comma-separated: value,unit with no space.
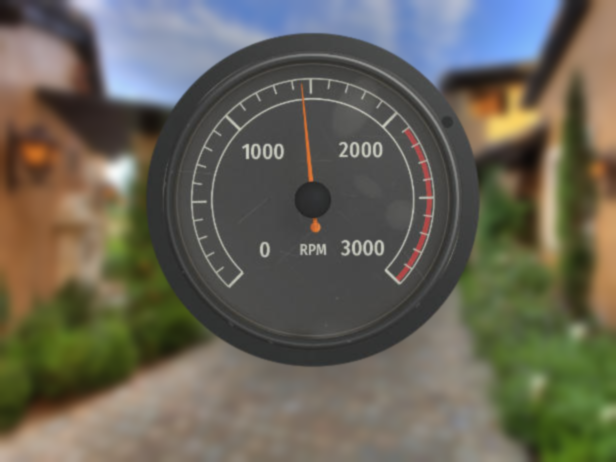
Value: 1450,rpm
